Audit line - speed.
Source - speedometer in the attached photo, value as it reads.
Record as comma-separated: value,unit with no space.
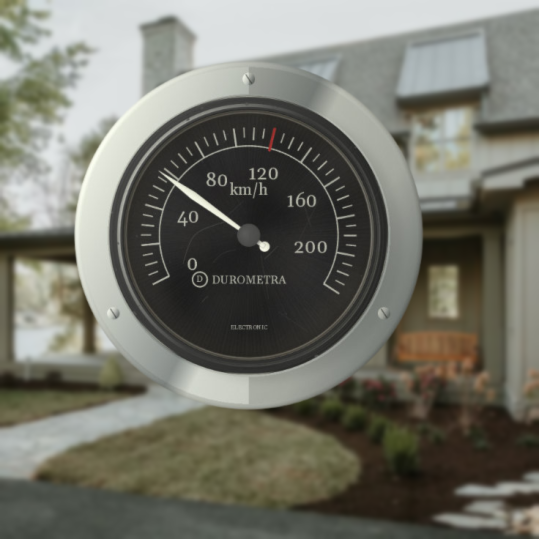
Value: 57.5,km/h
